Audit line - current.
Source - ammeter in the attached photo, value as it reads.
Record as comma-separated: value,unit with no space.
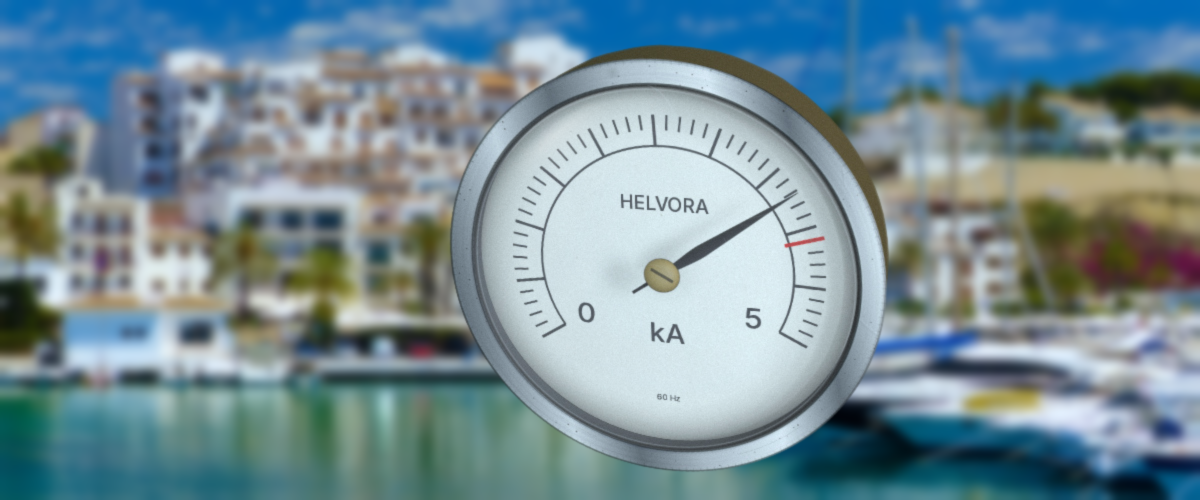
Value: 3.7,kA
